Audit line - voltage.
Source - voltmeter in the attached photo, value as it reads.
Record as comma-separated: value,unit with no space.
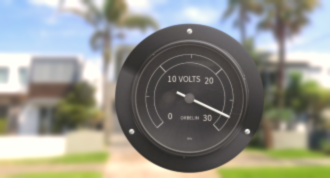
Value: 27.5,V
